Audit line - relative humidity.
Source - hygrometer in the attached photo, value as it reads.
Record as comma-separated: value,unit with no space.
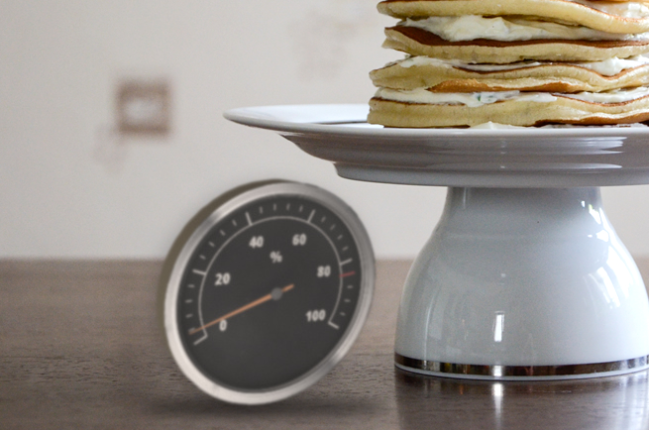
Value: 4,%
